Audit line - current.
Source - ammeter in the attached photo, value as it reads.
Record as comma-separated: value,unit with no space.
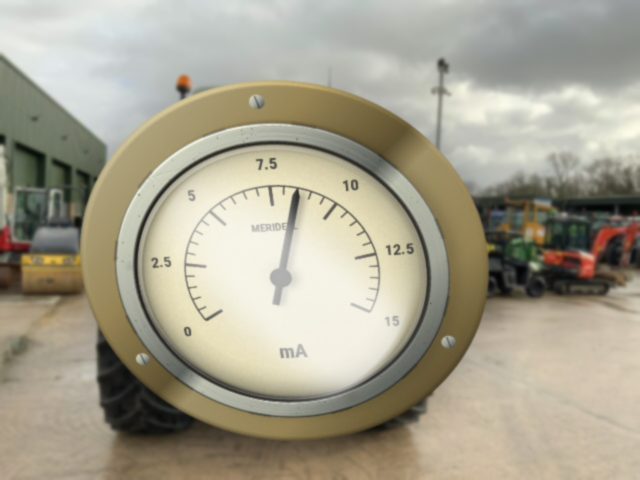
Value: 8.5,mA
